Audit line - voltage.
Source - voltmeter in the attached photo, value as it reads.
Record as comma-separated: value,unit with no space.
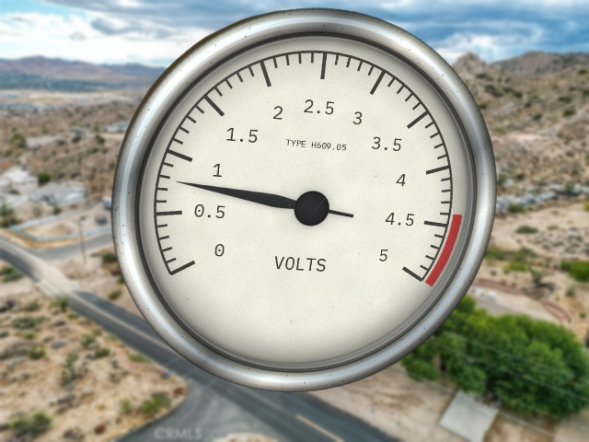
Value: 0.8,V
